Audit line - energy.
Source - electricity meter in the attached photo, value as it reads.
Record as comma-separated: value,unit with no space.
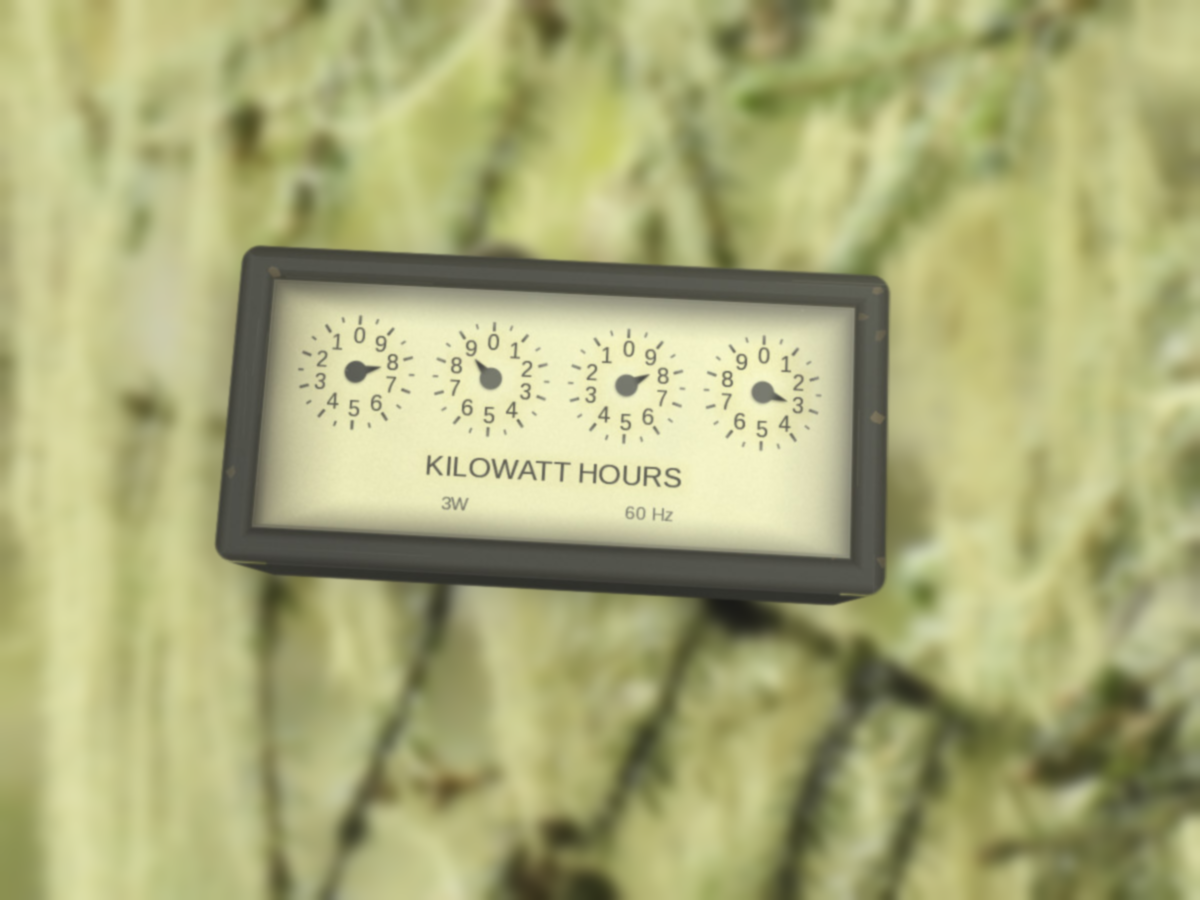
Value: 7883,kWh
